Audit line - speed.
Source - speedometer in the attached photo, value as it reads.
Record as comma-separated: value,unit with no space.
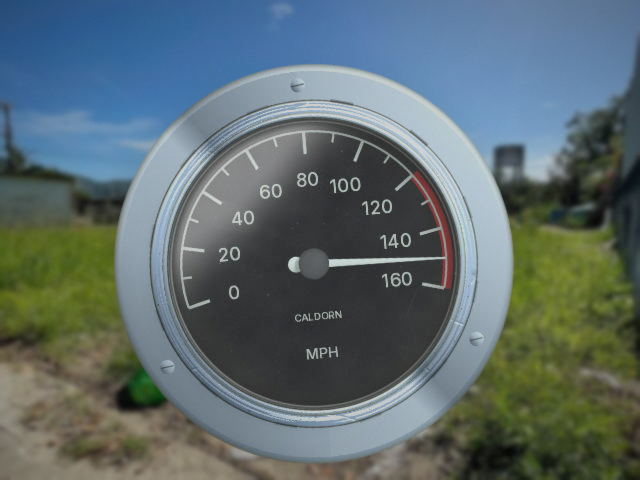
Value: 150,mph
